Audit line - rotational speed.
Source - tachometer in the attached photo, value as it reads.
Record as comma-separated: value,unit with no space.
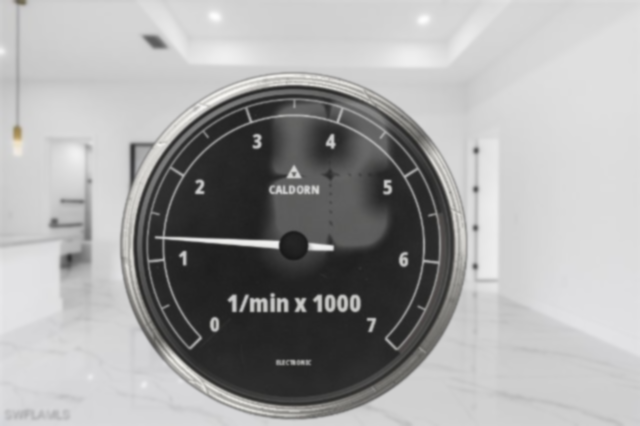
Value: 1250,rpm
